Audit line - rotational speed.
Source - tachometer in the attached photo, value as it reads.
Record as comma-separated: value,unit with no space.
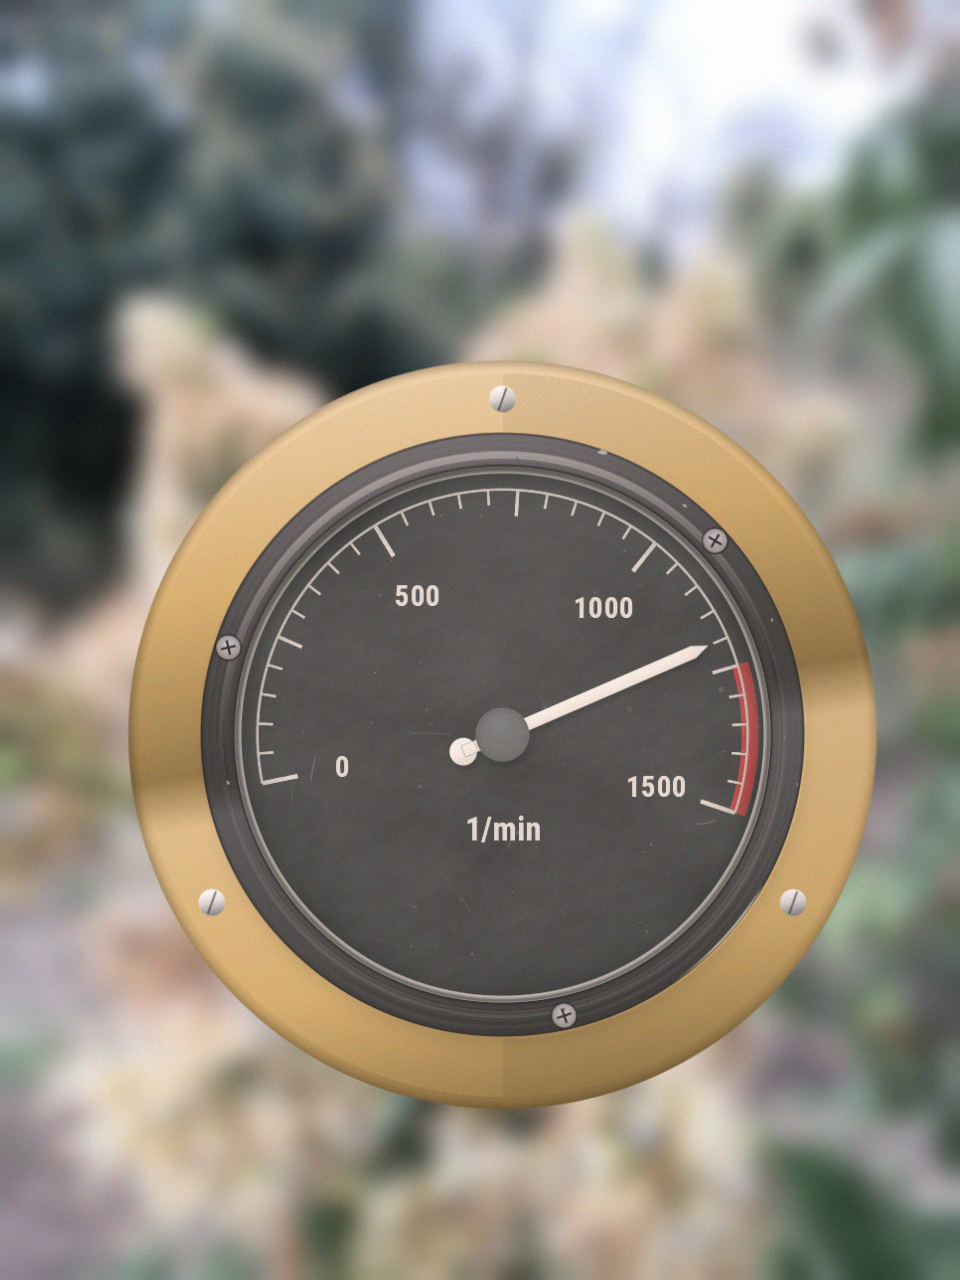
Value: 1200,rpm
